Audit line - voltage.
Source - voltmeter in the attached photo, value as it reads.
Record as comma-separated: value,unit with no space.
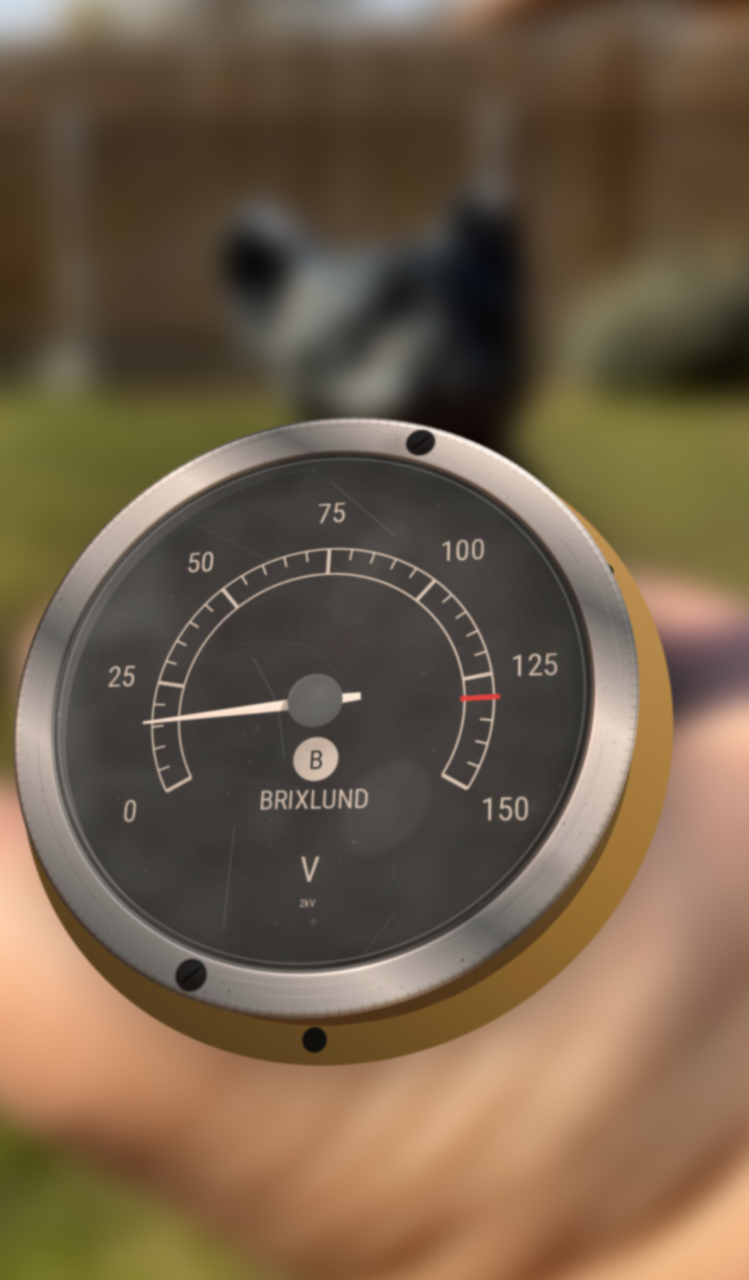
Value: 15,V
